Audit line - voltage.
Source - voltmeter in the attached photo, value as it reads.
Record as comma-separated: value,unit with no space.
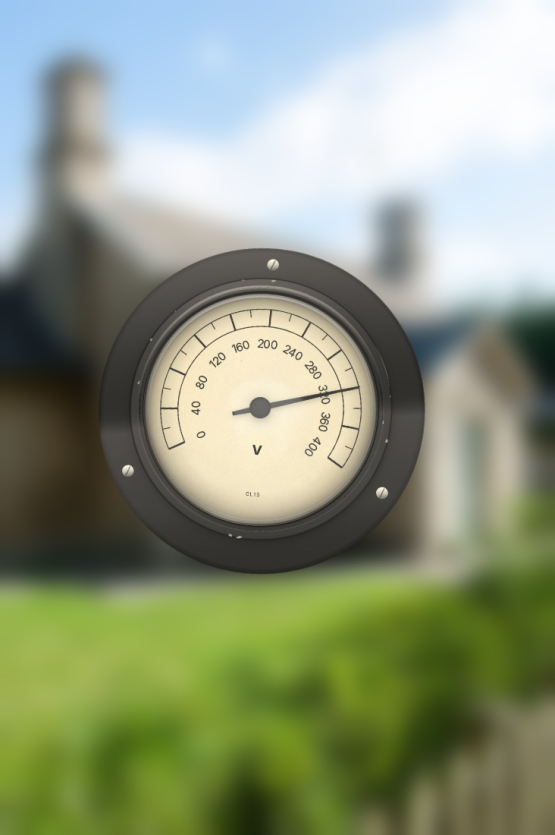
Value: 320,V
